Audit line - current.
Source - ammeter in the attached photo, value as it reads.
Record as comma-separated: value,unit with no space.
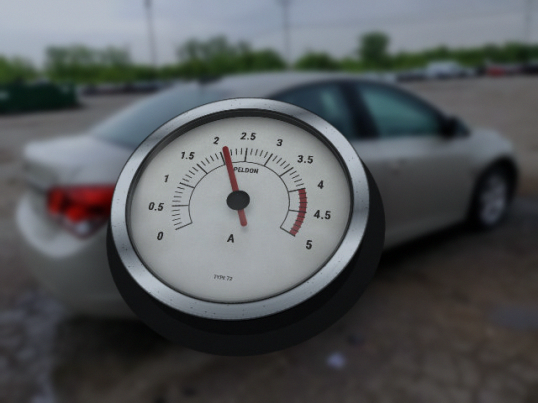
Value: 2.1,A
